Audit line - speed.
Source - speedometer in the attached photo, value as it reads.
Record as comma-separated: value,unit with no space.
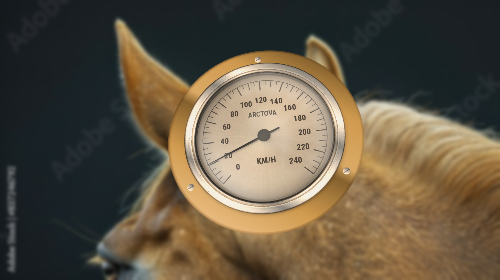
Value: 20,km/h
